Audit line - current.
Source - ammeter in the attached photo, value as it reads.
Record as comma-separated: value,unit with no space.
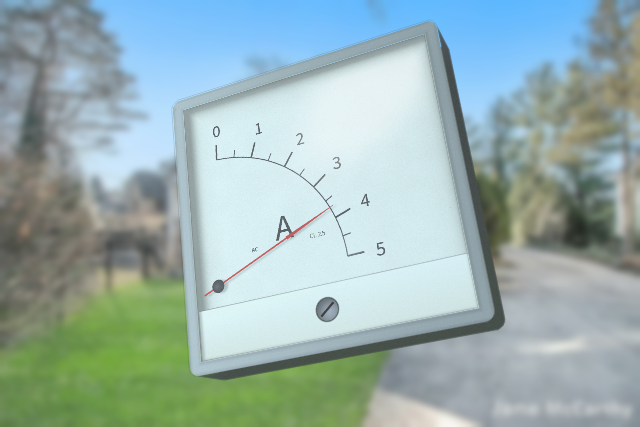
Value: 3.75,A
